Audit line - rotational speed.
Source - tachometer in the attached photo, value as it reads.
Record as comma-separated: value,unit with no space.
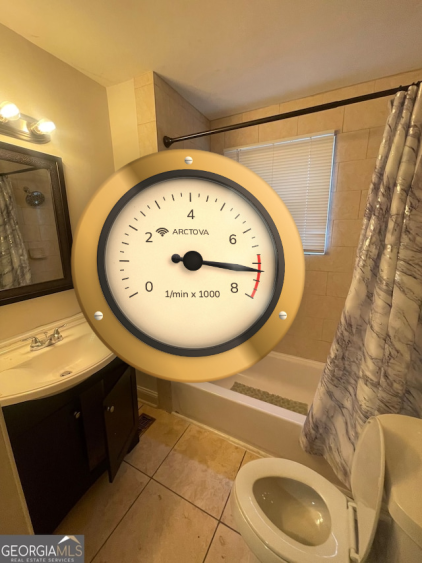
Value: 7250,rpm
